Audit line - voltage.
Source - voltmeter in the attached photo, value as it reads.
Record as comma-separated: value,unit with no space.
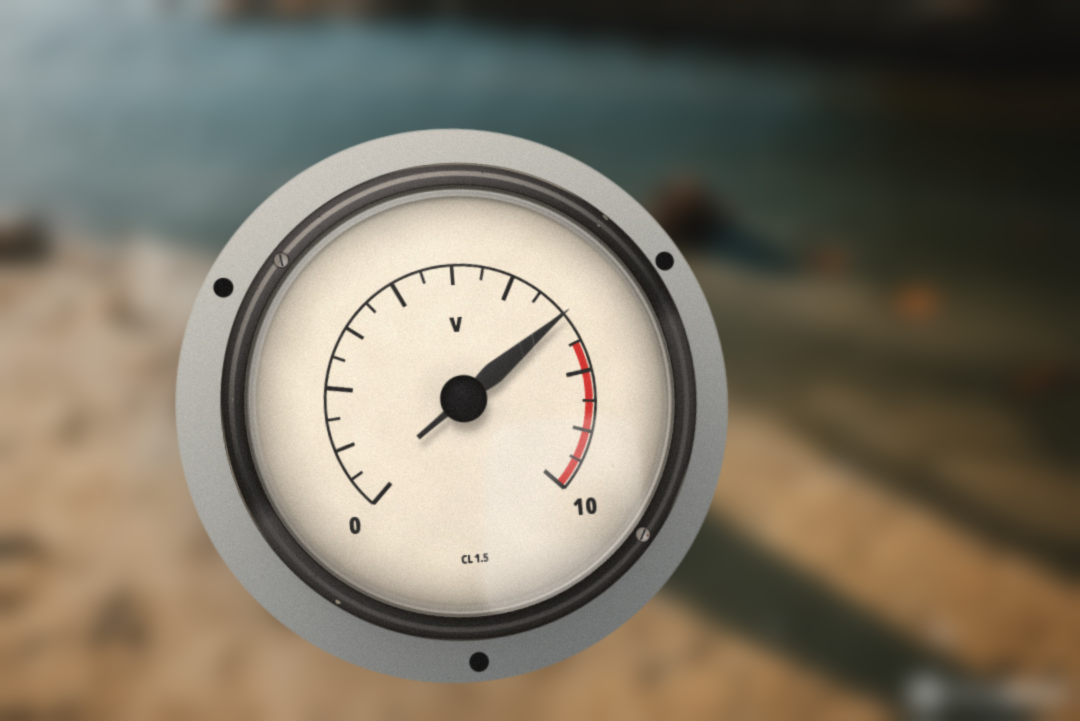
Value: 7,V
